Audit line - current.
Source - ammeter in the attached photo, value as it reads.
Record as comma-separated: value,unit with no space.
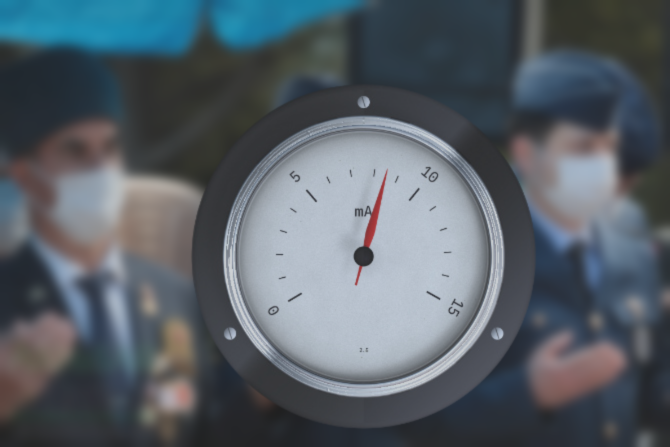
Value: 8.5,mA
